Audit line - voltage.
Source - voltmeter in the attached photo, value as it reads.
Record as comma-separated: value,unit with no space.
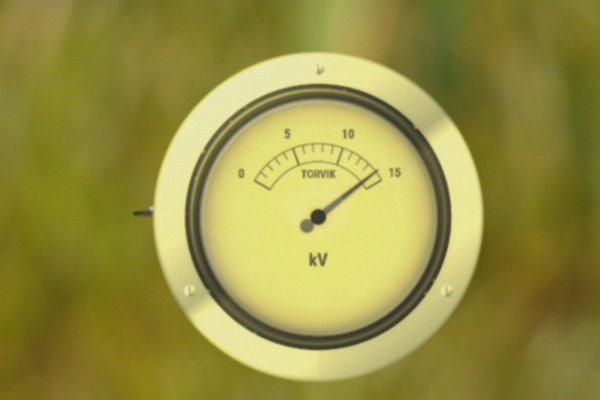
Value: 14,kV
